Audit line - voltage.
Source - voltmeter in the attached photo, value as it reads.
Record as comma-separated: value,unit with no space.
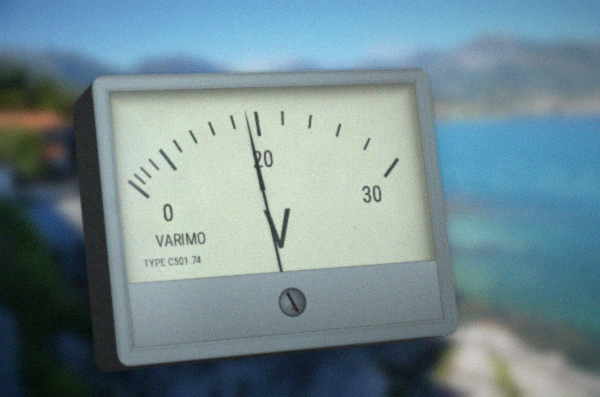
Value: 19,V
